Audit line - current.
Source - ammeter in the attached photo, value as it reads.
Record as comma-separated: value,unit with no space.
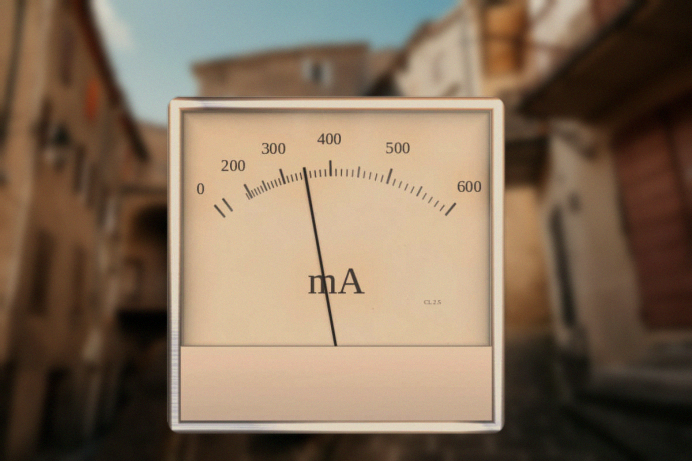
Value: 350,mA
